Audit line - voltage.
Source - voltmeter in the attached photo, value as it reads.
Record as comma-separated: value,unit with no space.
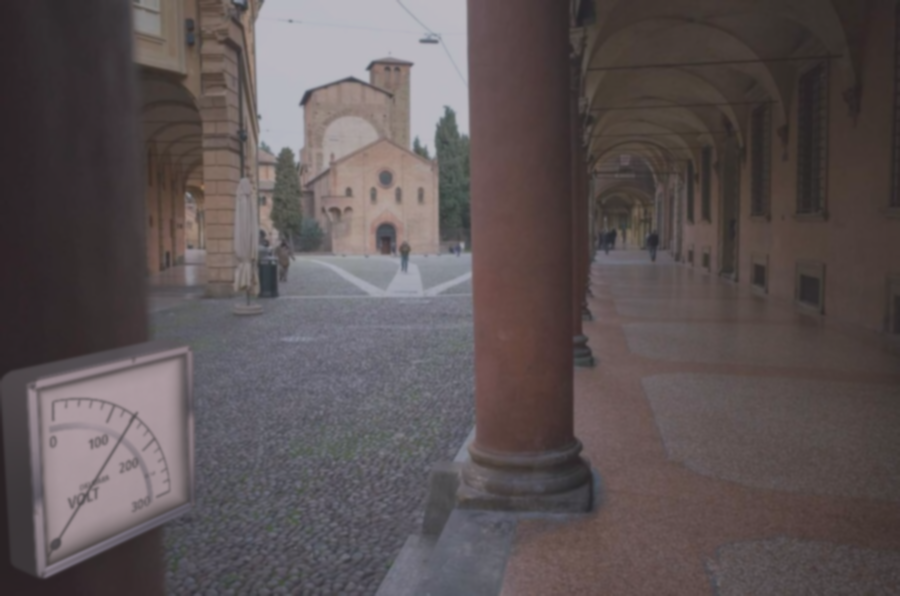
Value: 140,V
